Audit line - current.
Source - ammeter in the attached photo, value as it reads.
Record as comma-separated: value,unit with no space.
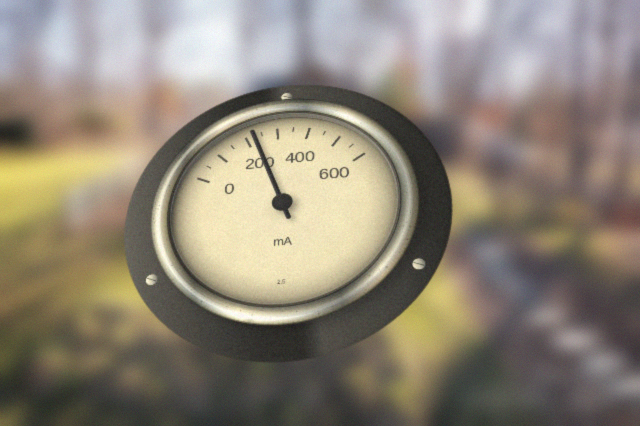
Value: 225,mA
